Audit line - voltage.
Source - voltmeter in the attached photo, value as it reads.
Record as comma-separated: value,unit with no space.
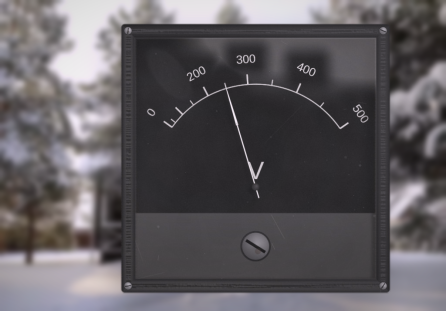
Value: 250,V
